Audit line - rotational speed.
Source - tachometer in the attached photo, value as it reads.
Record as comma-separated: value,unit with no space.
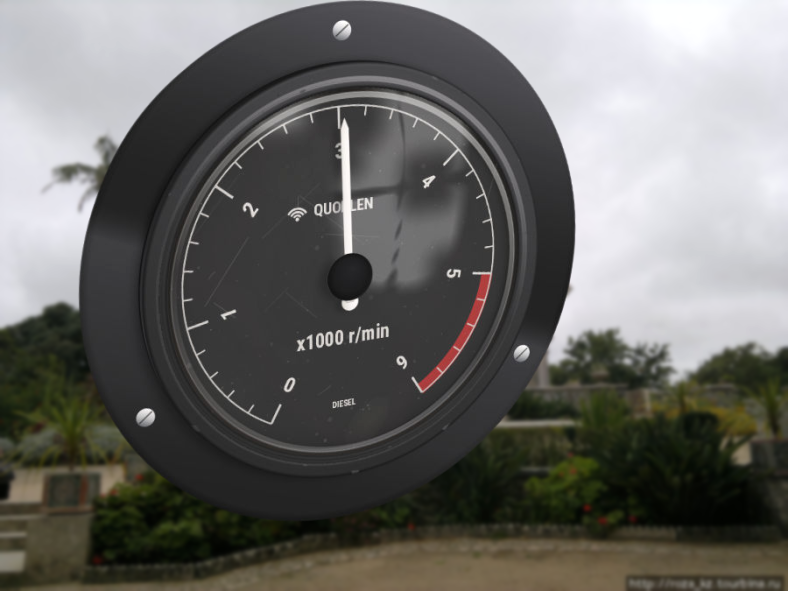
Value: 3000,rpm
